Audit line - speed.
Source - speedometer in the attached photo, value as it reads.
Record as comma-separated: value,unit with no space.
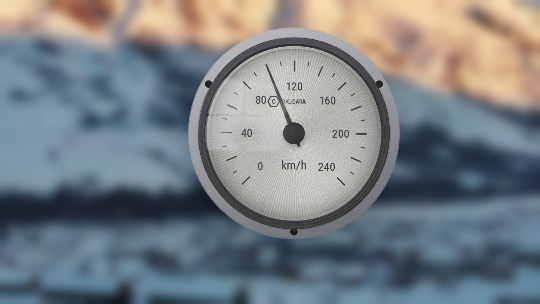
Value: 100,km/h
